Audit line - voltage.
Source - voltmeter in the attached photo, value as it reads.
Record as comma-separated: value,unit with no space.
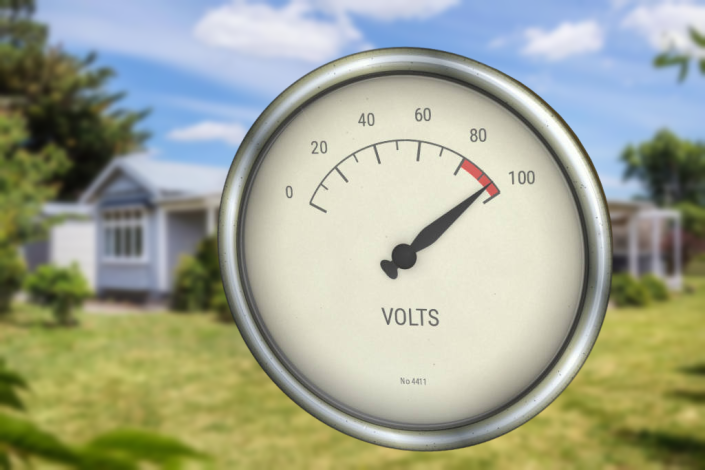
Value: 95,V
